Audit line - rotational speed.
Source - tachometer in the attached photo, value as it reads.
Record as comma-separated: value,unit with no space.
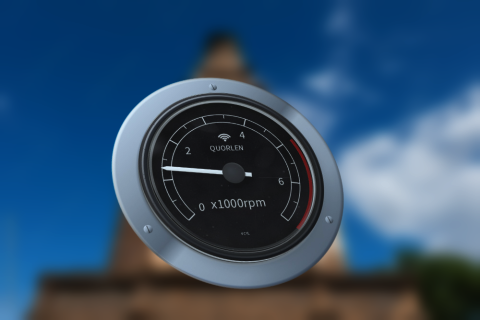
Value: 1250,rpm
